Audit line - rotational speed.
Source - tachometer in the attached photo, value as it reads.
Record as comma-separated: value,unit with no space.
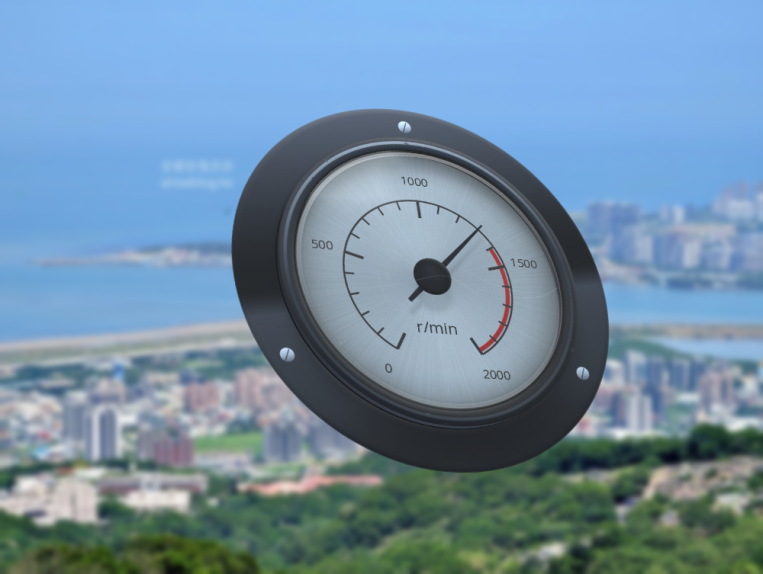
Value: 1300,rpm
